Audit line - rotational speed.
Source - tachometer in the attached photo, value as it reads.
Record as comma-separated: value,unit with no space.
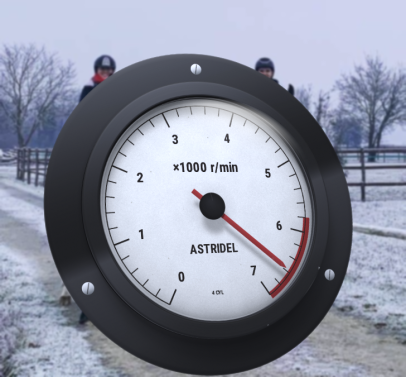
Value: 6600,rpm
